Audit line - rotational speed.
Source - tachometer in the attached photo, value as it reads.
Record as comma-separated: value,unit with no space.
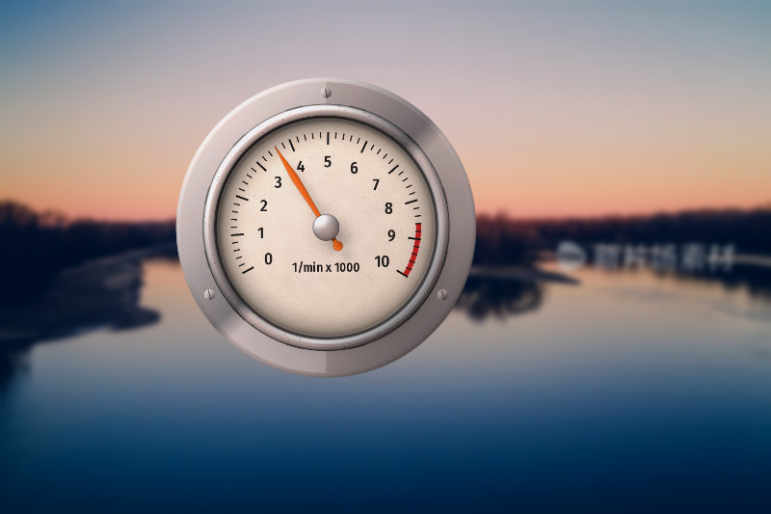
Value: 3600,rpm
